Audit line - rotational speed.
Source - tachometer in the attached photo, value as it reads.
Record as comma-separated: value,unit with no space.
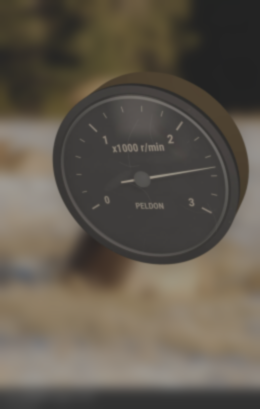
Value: 2500,rpm
